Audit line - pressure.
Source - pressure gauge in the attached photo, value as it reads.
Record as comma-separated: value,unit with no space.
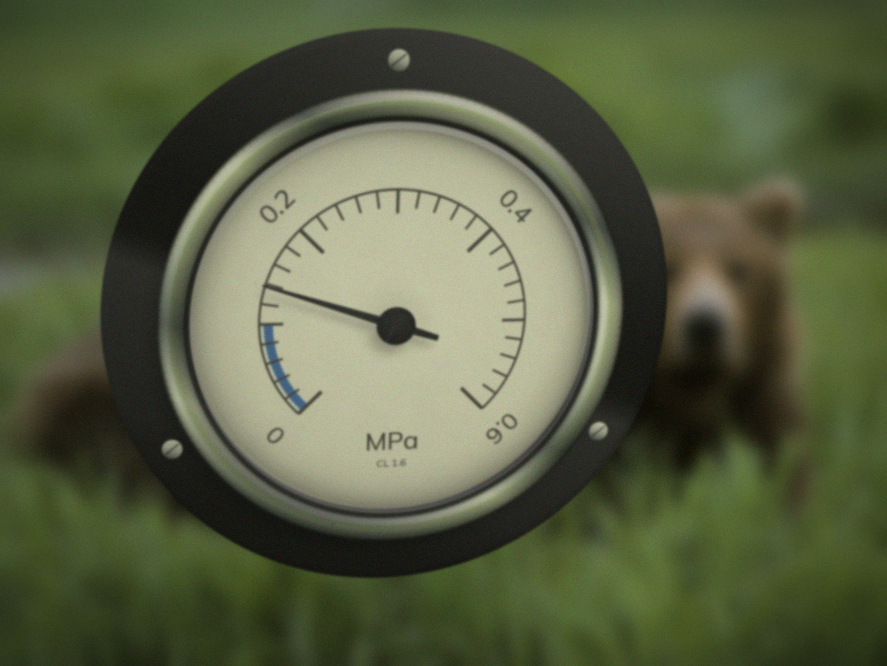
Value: 0.14,MPa
